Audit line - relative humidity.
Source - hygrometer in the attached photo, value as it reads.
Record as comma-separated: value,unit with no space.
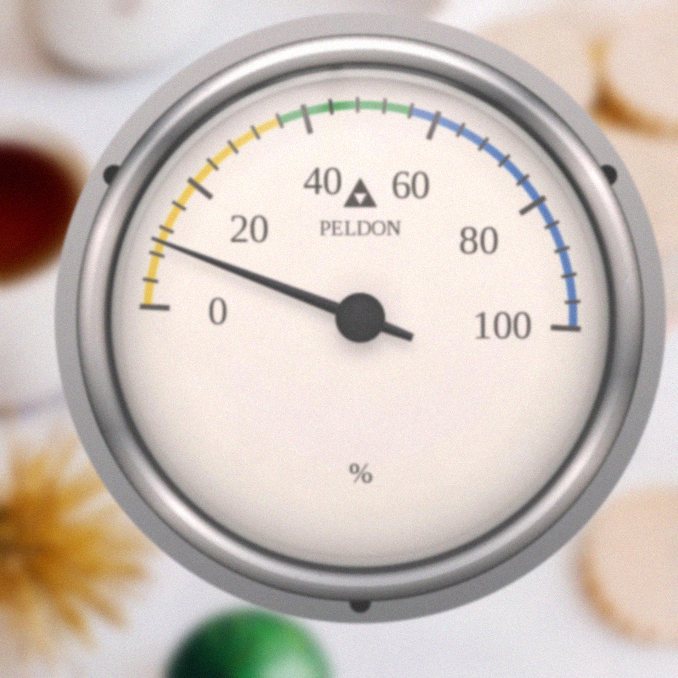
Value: 10,%
